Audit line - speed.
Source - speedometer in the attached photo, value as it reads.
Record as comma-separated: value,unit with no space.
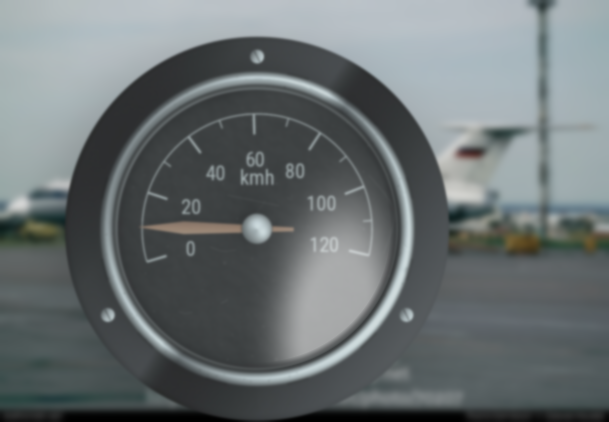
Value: 10,km/h
